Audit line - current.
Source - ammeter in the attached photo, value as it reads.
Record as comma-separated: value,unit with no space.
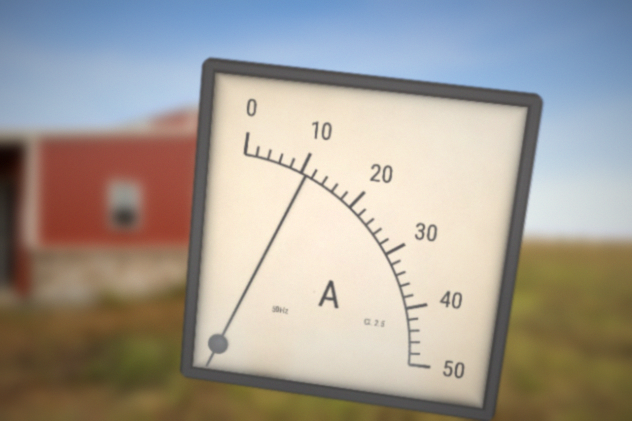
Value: 11,A
